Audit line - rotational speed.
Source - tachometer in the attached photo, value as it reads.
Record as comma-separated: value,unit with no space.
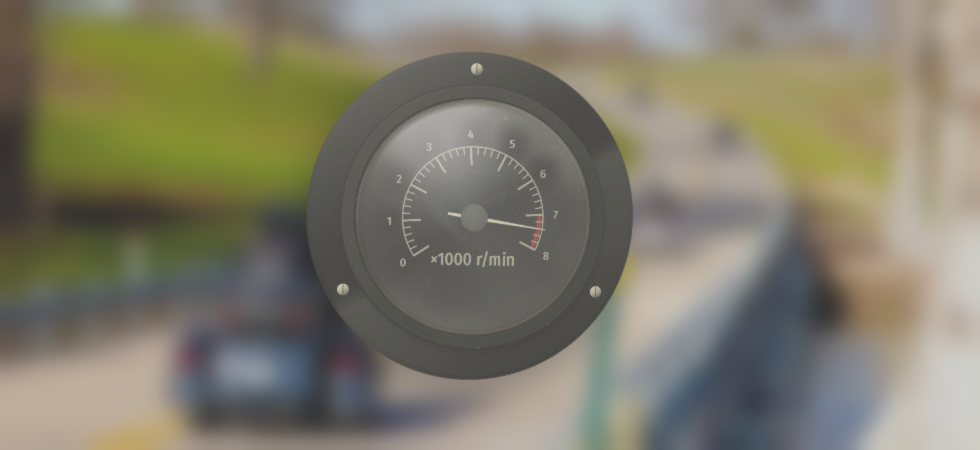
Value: 7400,rpm
